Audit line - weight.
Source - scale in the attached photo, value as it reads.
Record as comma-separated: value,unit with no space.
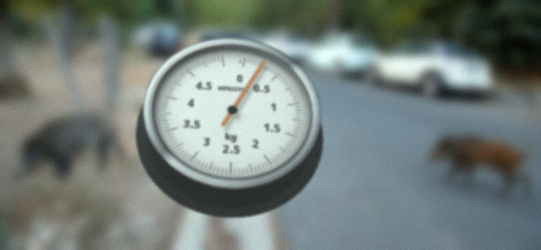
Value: 0.25,kg
